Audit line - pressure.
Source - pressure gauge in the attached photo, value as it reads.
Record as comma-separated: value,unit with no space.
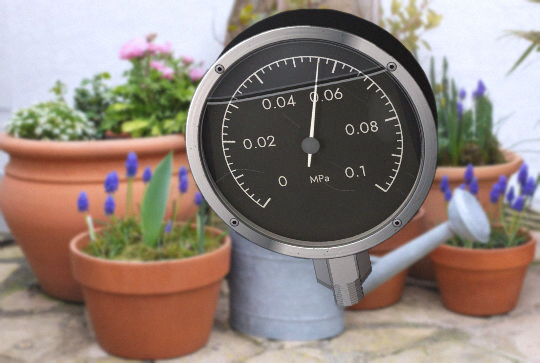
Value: 0.056,MPa
